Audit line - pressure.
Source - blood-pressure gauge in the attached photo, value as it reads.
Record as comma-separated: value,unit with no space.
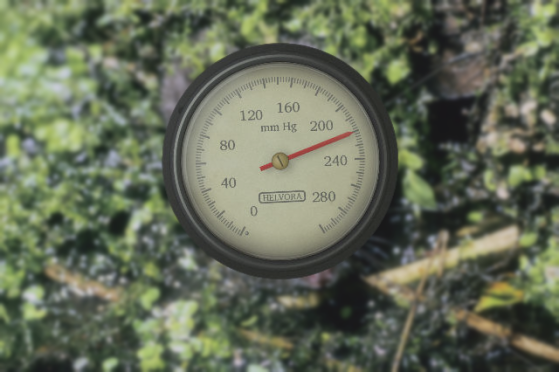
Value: 220,mmHg
